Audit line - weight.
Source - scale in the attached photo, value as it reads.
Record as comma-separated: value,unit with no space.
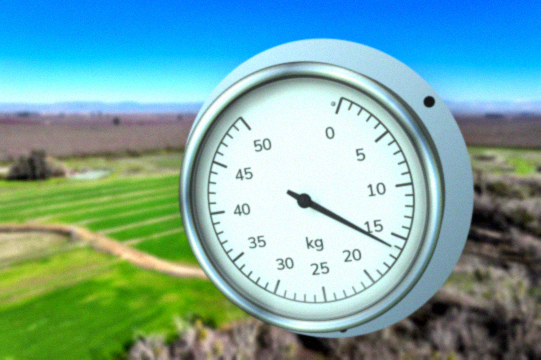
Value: 16,kg
